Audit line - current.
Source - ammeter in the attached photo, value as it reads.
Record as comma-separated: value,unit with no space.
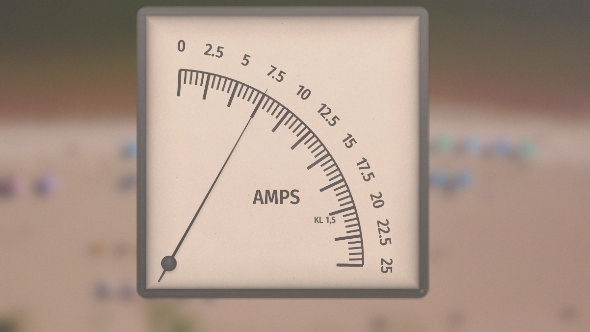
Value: 7.5,A
